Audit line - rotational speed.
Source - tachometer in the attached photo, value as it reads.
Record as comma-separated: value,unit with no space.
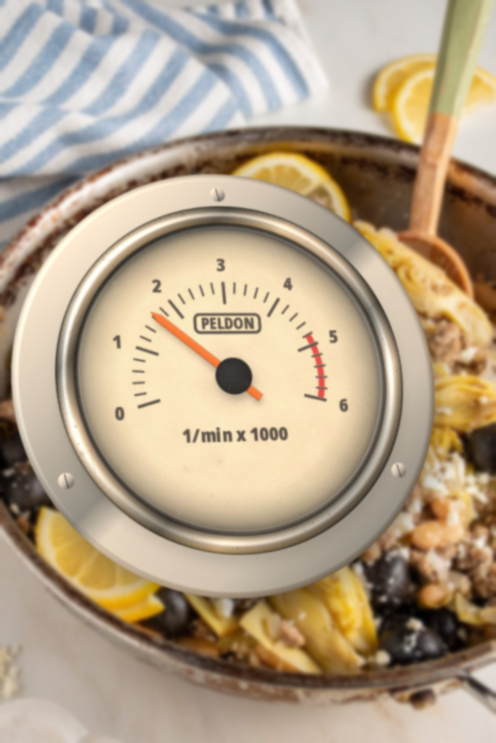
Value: 1600,rpm
